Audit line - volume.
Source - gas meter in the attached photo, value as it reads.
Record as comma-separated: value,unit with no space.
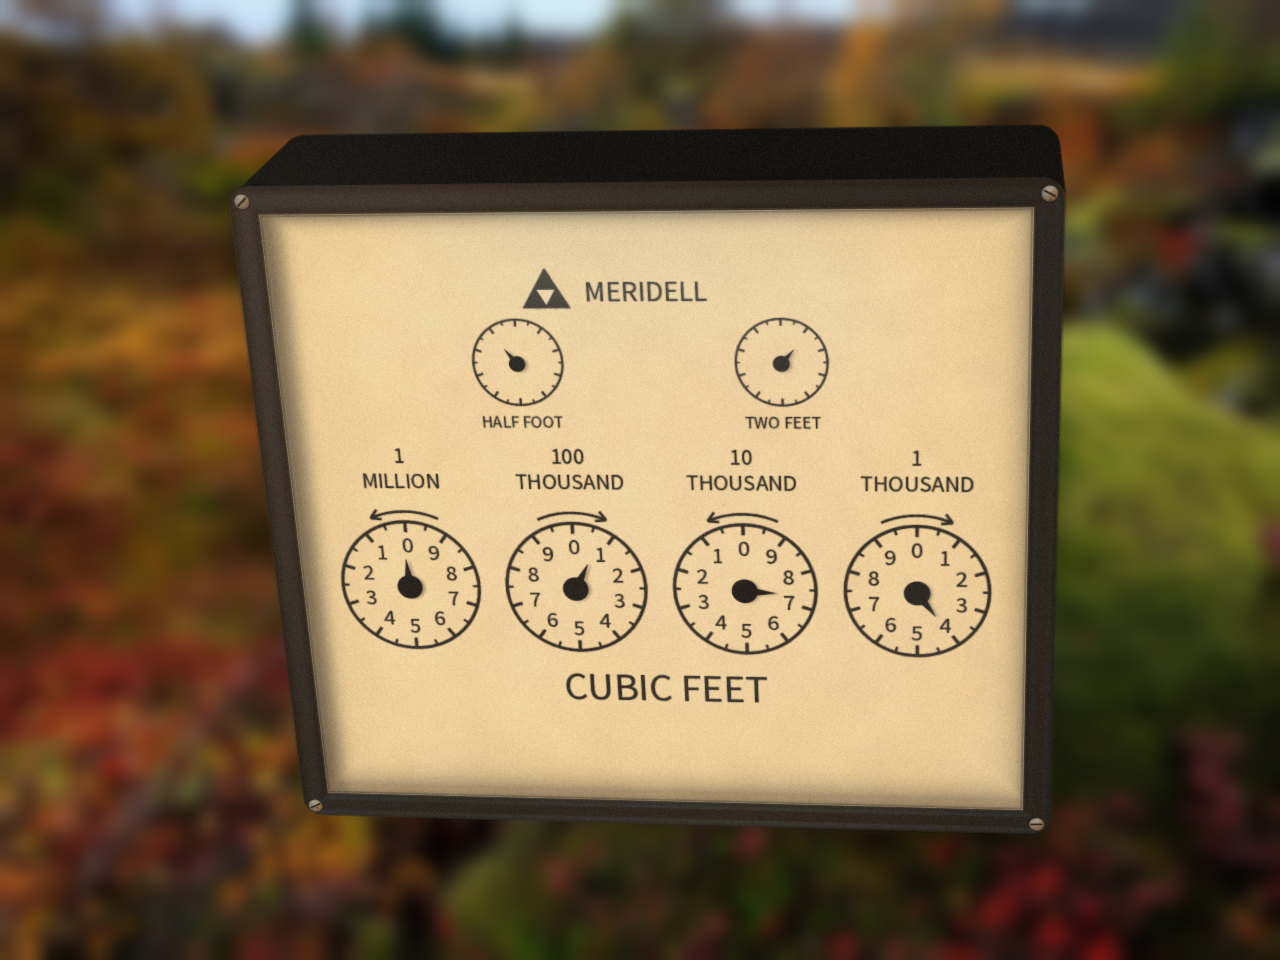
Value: 7400,ft³
